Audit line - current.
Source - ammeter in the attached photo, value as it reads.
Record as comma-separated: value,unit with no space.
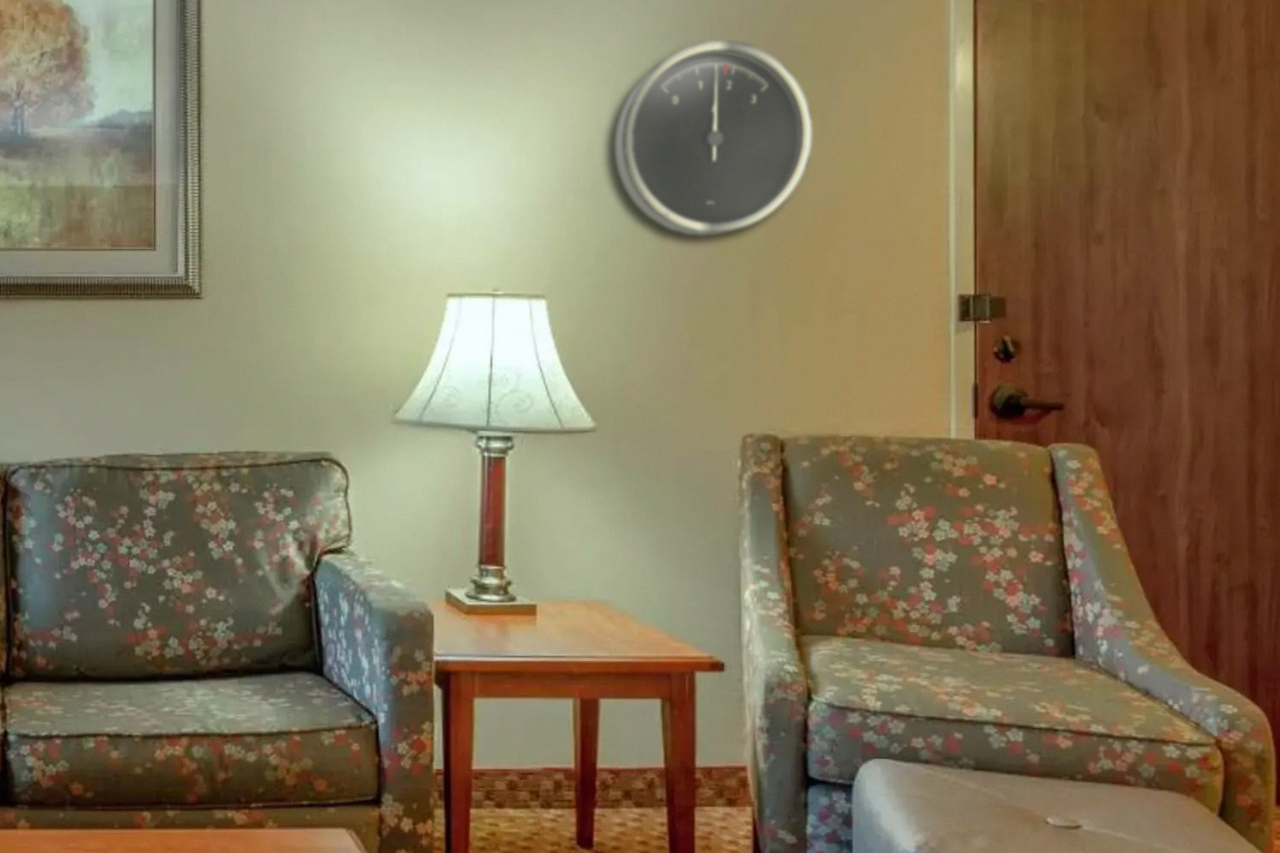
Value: 1.5,A
